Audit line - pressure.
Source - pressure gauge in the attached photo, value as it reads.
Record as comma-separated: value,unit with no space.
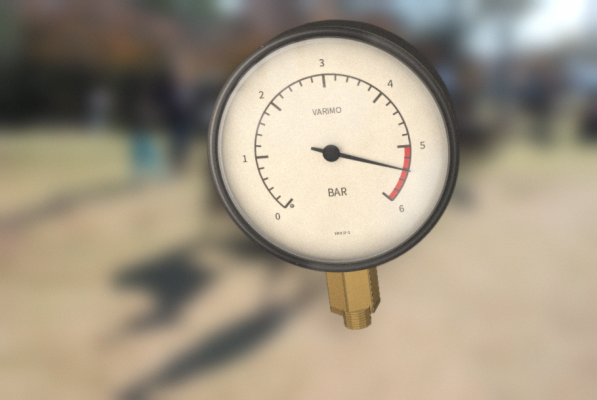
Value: 5.4,bar
